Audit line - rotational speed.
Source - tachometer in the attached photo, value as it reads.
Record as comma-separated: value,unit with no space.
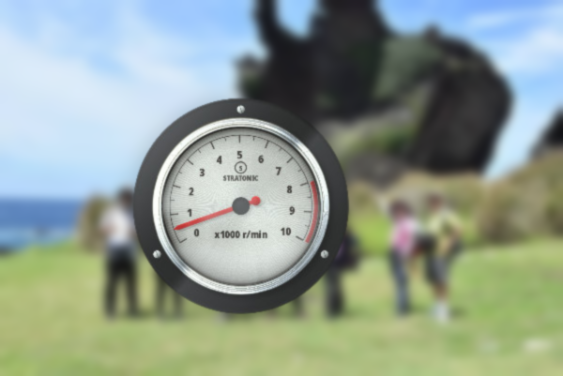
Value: 500,rpm
